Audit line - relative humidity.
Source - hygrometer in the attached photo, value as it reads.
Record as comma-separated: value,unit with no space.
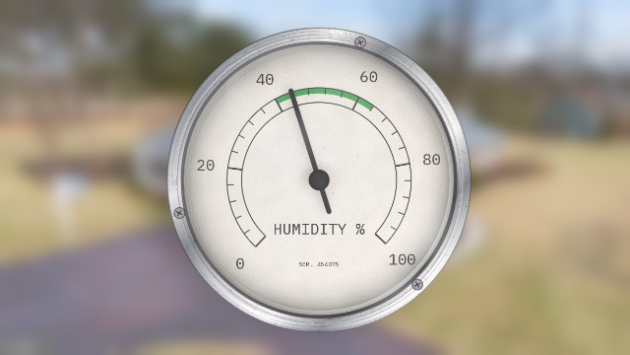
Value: 44,%
